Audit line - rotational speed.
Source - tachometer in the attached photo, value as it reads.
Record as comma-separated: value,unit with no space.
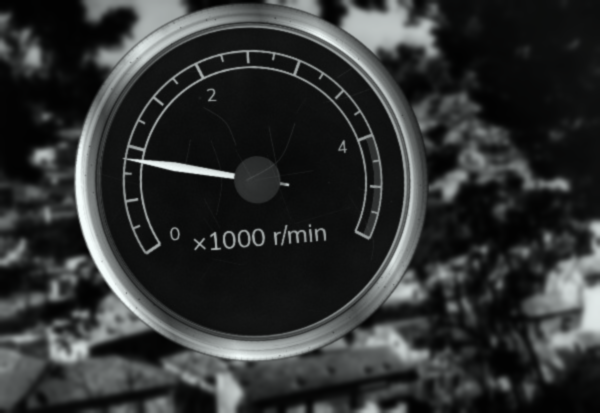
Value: 875,rpm
